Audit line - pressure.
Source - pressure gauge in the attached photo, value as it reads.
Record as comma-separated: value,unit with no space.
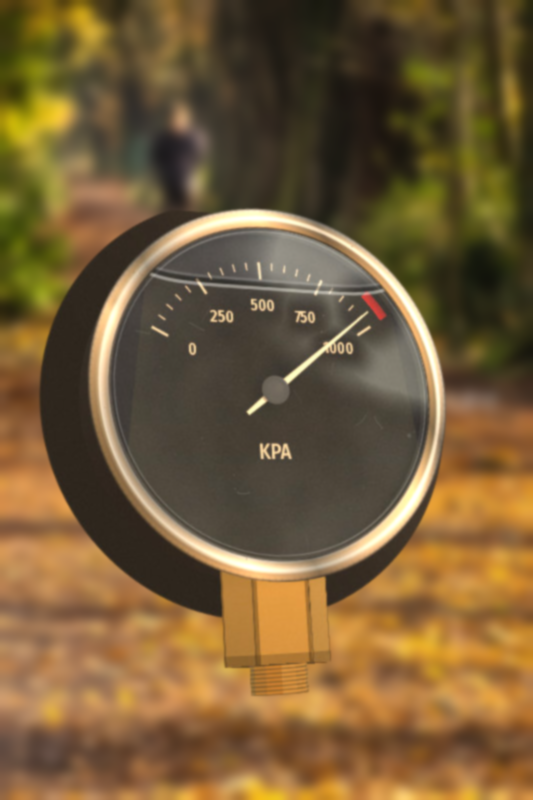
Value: 950,kPa
